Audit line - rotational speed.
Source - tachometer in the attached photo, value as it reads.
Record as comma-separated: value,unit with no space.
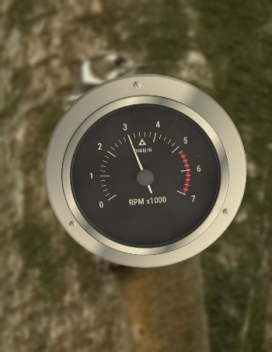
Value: 3000,rpm
